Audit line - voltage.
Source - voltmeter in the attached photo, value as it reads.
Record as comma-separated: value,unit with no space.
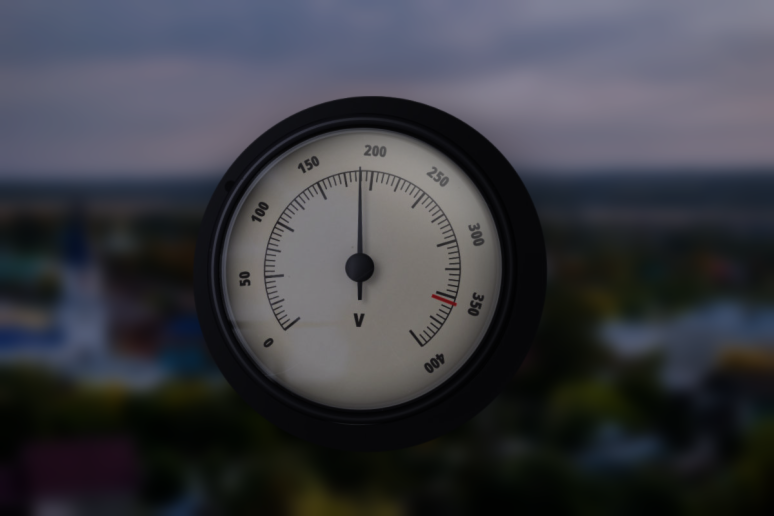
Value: 190,V
